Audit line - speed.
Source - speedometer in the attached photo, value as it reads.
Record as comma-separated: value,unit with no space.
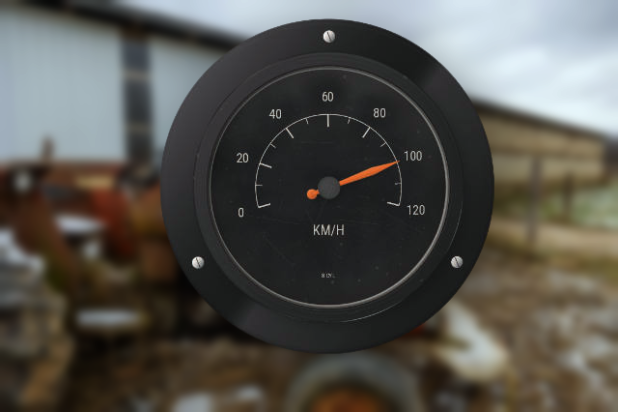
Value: 100,km/h
